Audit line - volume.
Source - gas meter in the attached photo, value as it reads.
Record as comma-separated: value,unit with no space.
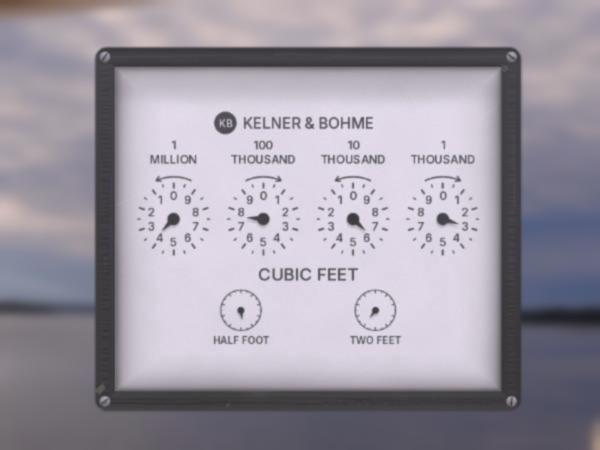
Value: 376300,ft³
